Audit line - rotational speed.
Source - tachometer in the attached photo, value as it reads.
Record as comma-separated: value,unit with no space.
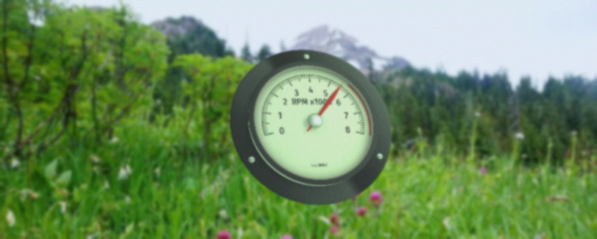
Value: 5500,rpm
